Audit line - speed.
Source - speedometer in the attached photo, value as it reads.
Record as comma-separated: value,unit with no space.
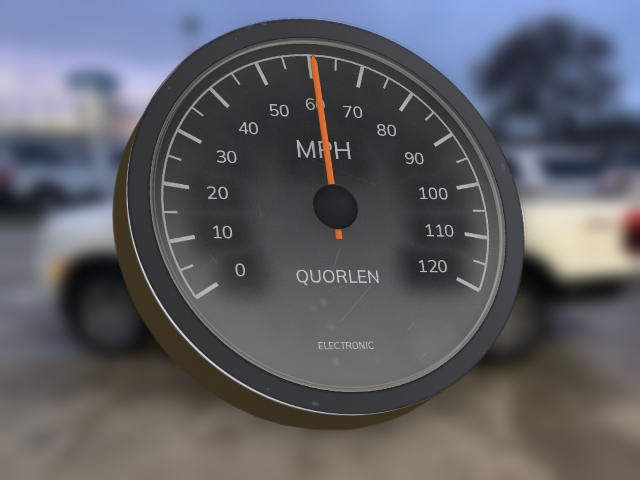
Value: 60,mph
